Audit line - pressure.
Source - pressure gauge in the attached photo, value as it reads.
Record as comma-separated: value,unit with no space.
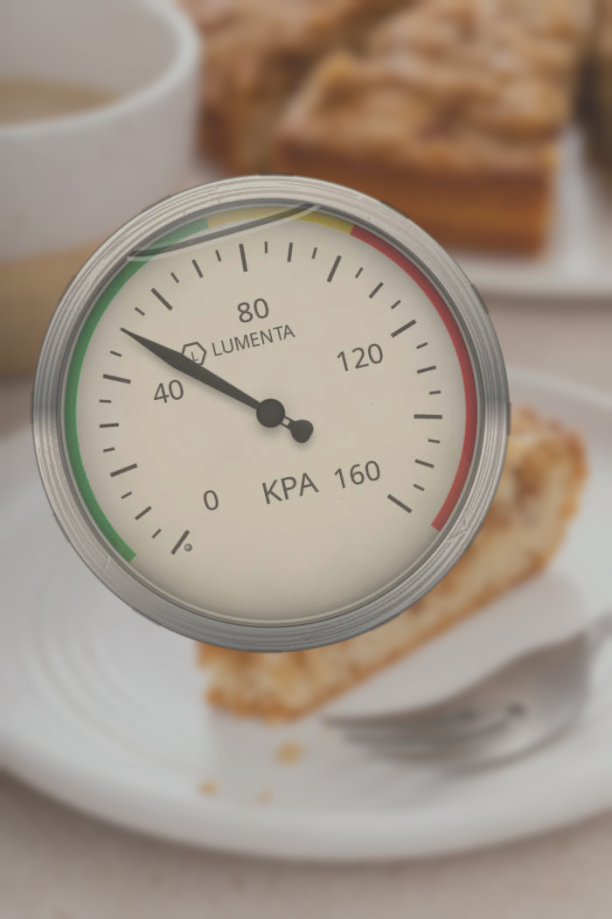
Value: 50,kPa
